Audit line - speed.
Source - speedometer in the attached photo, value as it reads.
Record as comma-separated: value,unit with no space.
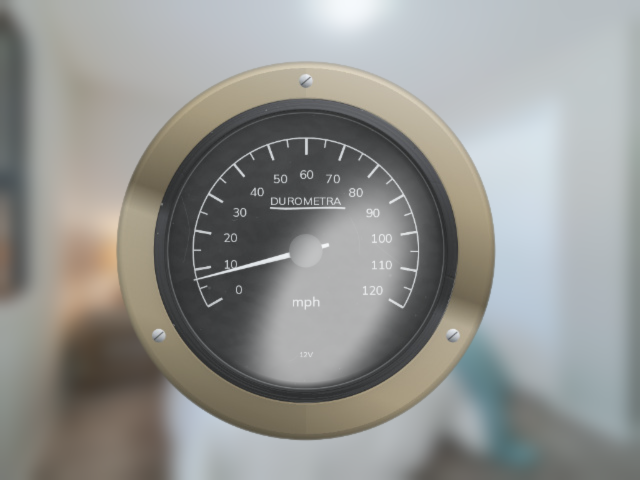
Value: 7.5,mph
